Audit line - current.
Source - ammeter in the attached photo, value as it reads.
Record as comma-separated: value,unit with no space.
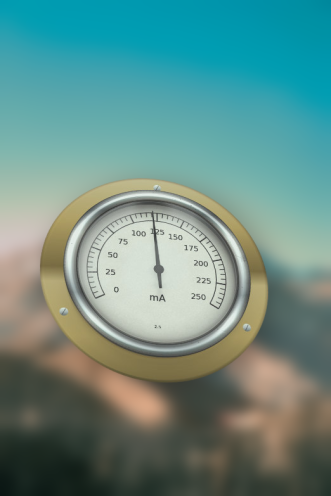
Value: 120,mA
